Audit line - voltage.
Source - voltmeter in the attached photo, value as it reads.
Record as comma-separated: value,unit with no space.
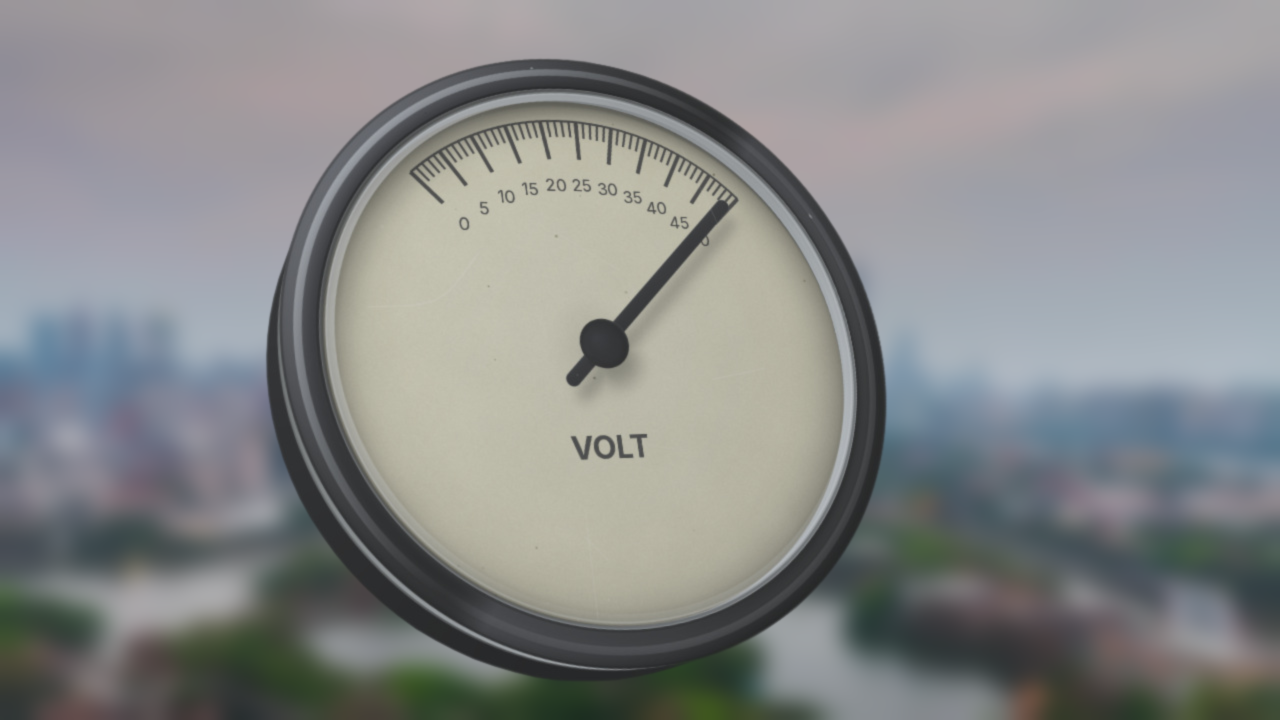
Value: 49,V
